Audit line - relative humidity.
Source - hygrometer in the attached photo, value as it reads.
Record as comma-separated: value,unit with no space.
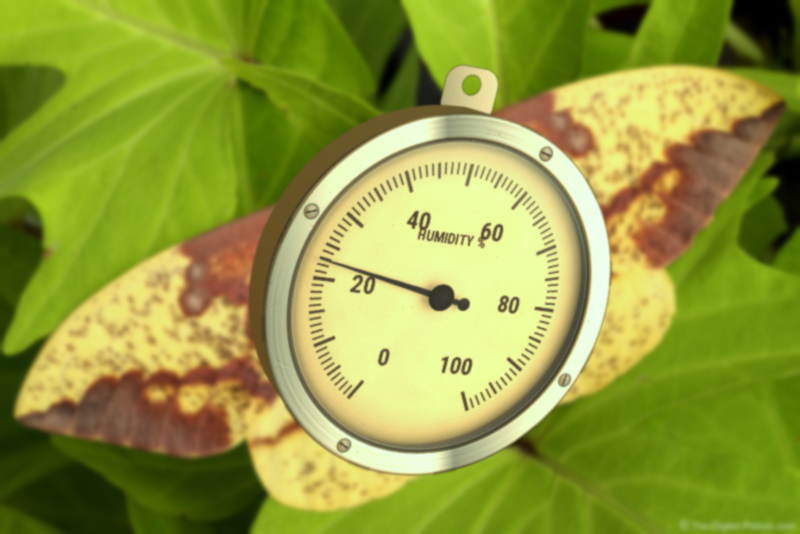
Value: 23,%
